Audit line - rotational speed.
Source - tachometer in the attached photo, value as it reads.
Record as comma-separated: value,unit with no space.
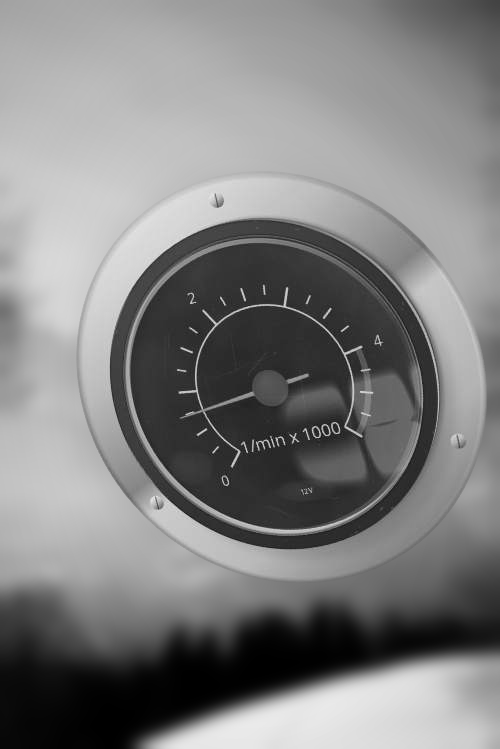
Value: 750,rpm
